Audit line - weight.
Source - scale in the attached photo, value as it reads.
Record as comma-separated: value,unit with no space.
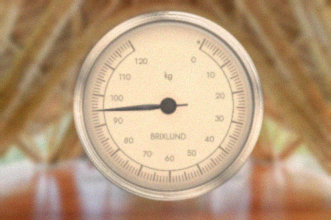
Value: 95,kg
